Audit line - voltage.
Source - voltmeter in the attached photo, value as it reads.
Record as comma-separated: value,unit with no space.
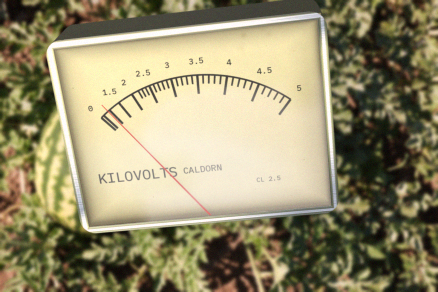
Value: 1,kV
